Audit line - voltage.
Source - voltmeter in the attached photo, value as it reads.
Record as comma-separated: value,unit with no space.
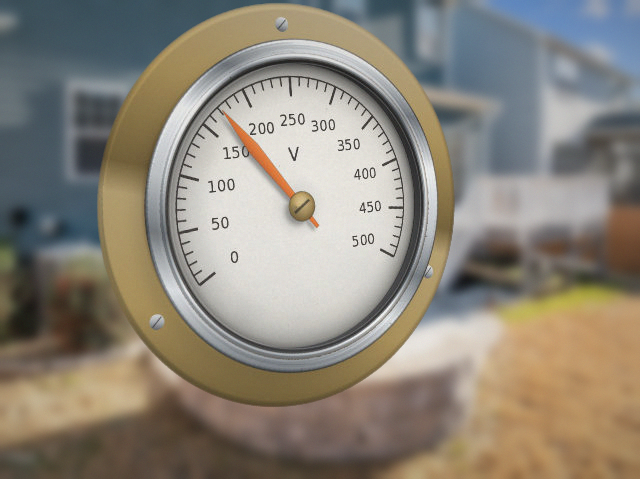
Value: 170,V
